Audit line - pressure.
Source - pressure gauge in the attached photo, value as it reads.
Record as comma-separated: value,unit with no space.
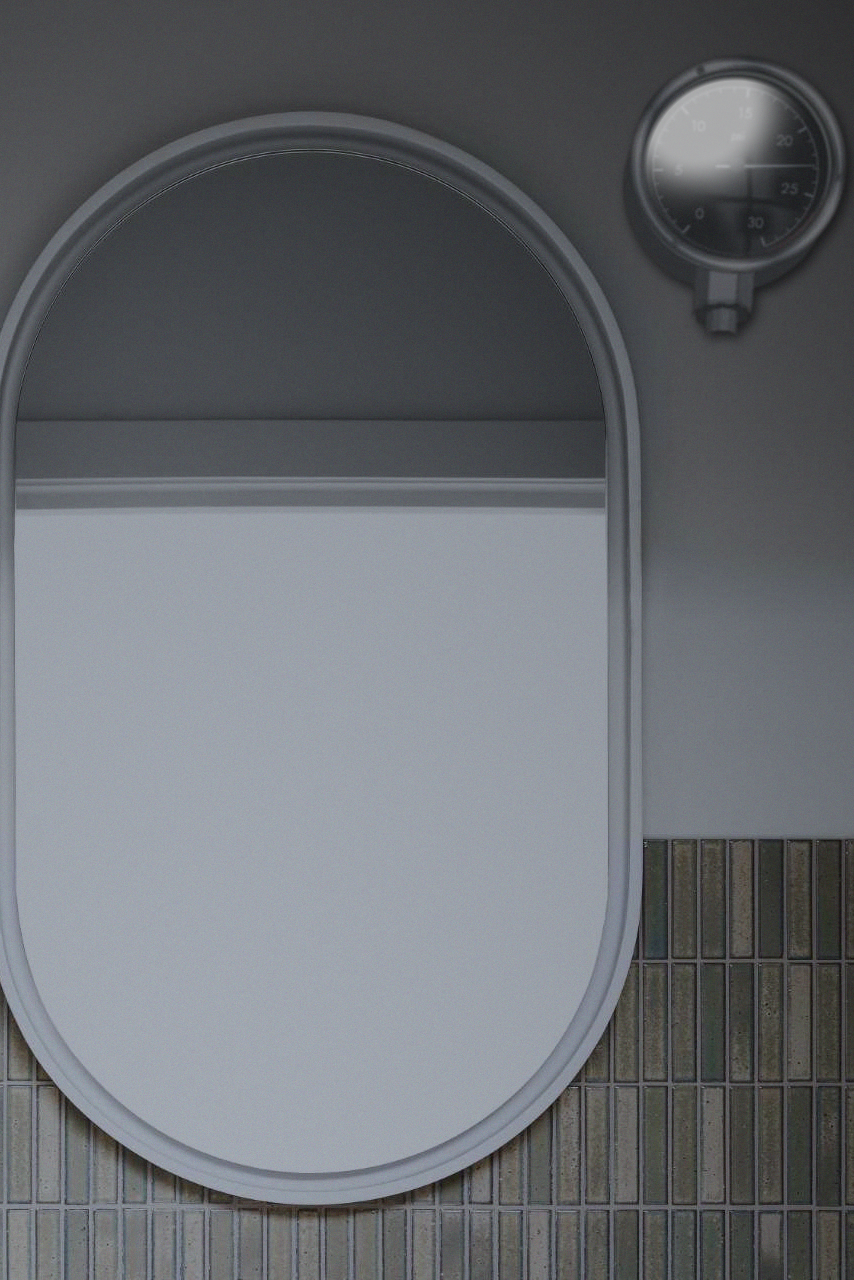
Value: 23,psi
